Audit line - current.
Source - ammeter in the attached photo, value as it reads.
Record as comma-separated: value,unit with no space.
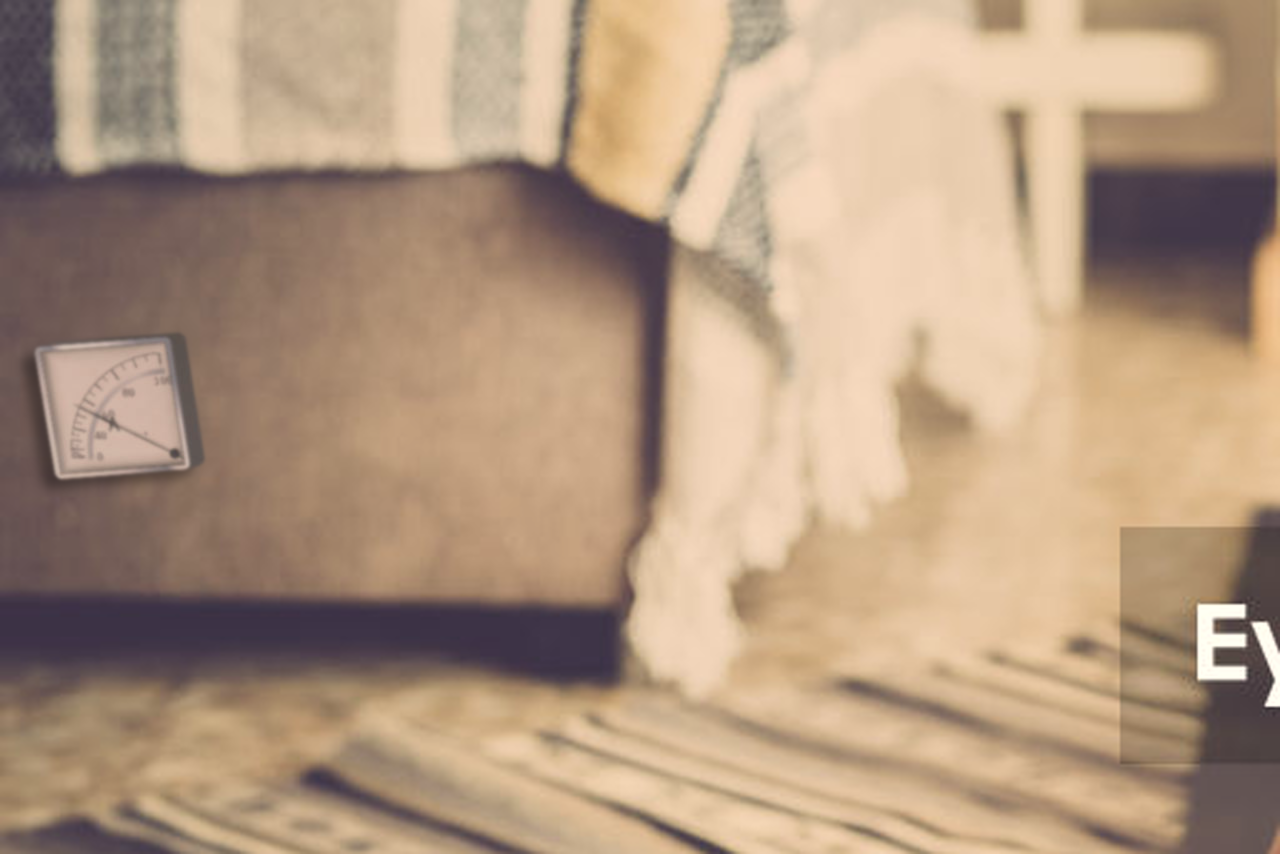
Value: 55,A
